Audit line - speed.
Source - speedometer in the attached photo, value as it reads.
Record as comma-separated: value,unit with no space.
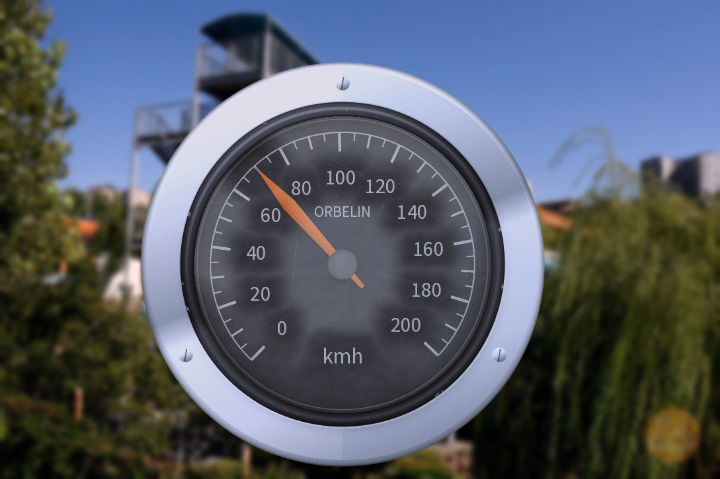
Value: 70,km/h
